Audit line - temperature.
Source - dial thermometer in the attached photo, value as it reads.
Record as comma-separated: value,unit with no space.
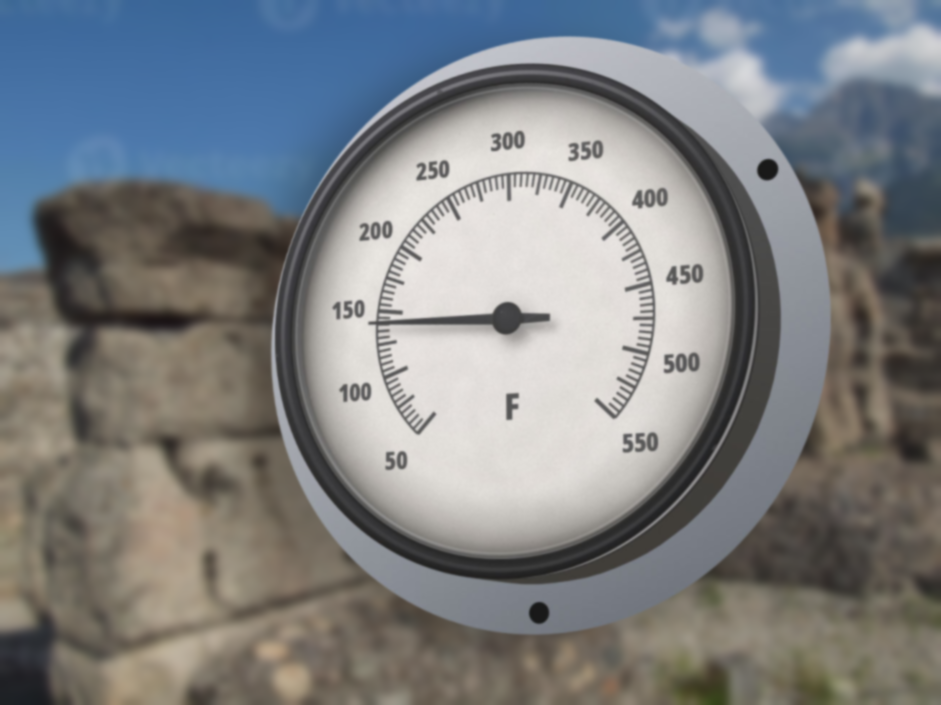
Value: 140,°F
